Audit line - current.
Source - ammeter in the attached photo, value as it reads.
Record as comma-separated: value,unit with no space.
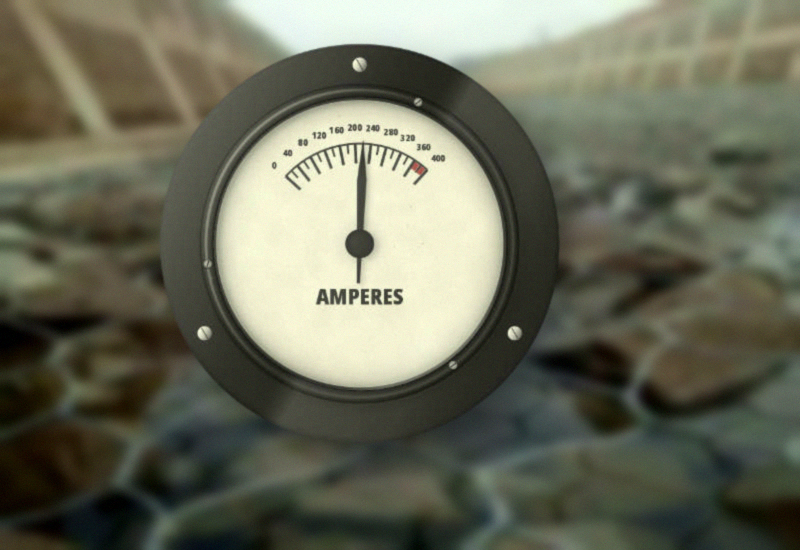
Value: 220,A
